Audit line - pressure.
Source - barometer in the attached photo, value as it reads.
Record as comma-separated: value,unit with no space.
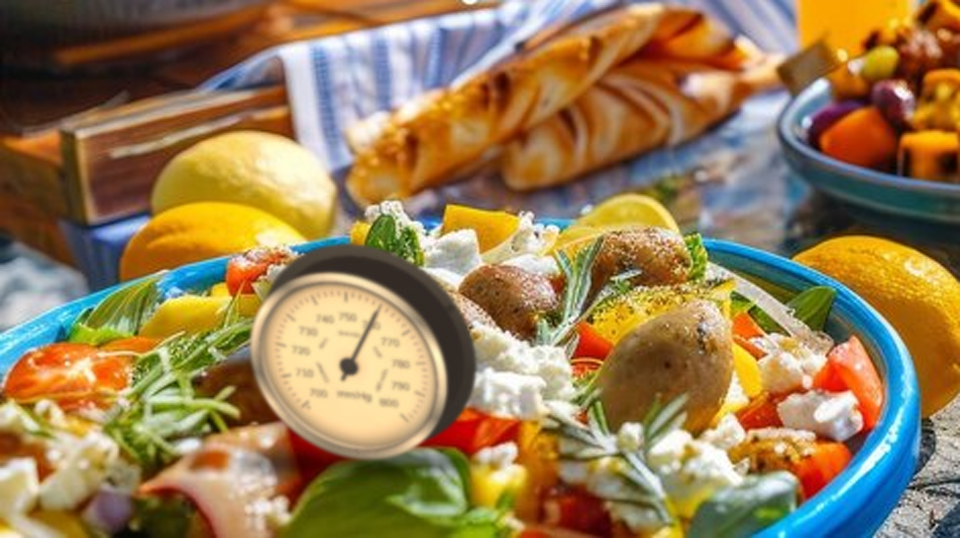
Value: 760,mmHg
